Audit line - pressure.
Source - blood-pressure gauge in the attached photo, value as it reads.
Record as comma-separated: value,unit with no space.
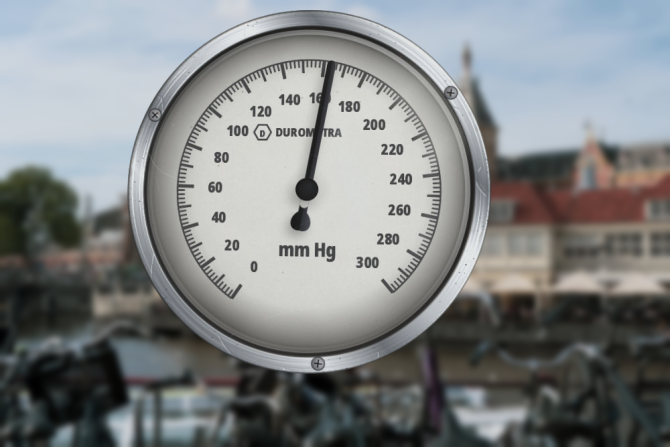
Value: 164,mmHg
